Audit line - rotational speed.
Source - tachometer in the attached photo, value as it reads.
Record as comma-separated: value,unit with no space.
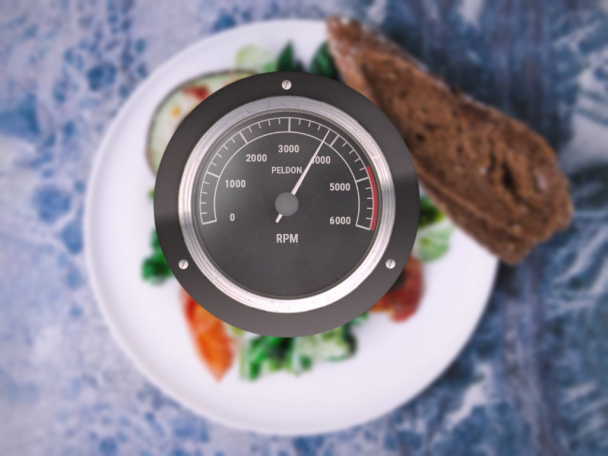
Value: 3800,rpm
